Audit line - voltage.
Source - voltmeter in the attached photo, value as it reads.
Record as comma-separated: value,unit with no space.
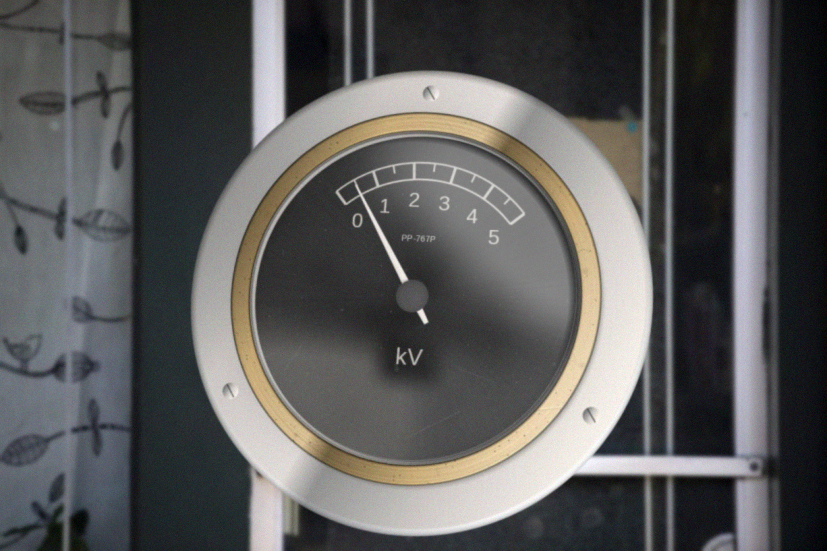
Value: 0.5,kV
